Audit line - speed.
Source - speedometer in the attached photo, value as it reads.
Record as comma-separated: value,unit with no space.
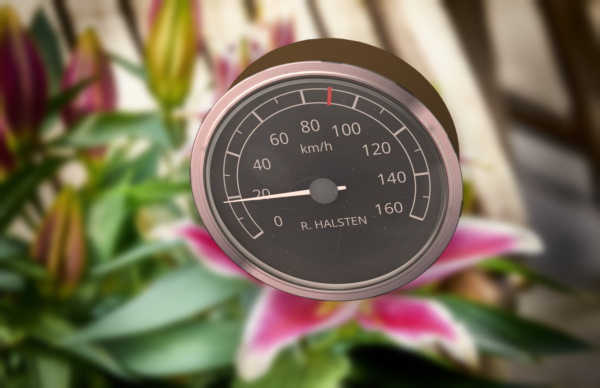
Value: 20,km/h
